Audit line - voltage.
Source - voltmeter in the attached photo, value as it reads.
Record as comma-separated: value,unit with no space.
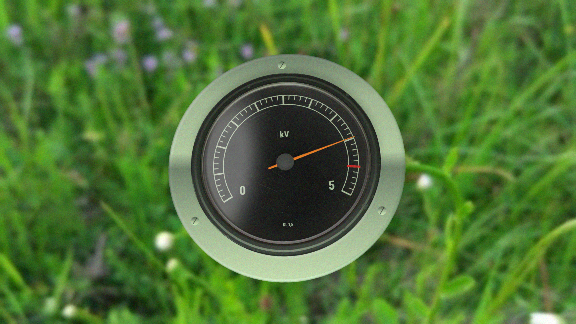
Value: 4,kV
